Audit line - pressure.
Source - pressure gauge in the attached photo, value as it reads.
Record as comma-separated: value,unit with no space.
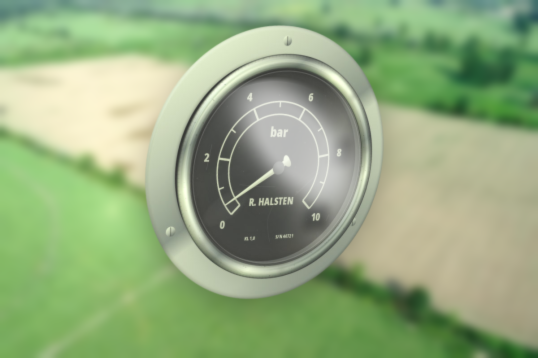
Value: 0.5,bar
